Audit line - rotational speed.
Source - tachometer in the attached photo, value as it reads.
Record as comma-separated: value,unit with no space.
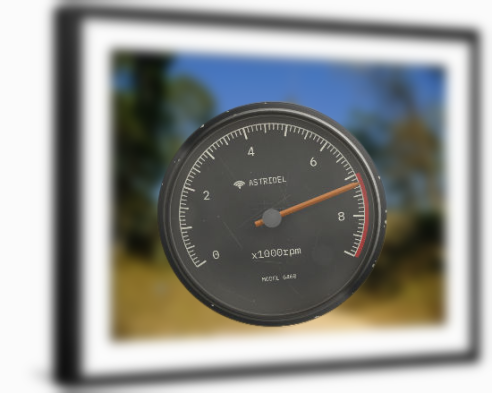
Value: 7200,rpm
